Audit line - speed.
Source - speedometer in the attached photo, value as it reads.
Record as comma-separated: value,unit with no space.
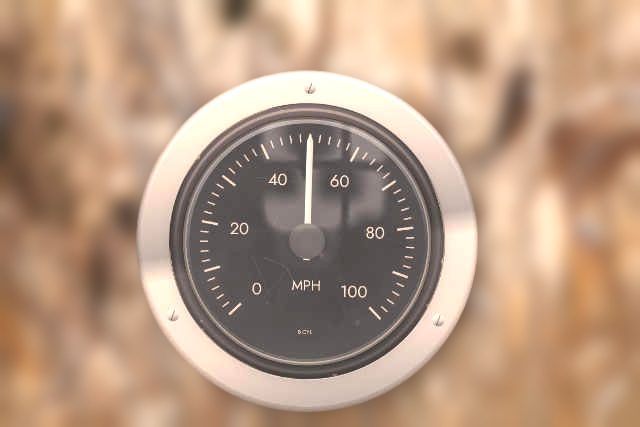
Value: 50,mph
